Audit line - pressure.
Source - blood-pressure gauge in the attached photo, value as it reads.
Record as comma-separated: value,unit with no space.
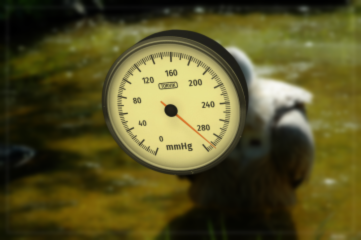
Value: 290,mmHg
